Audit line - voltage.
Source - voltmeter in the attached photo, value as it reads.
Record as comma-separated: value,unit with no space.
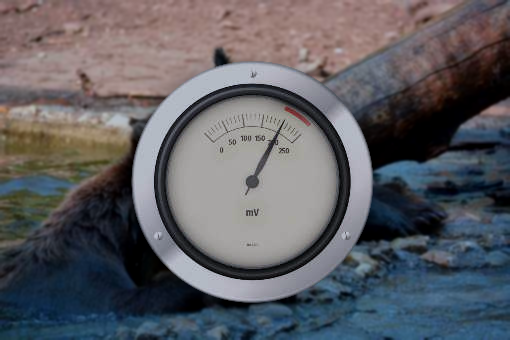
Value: 200,mV
